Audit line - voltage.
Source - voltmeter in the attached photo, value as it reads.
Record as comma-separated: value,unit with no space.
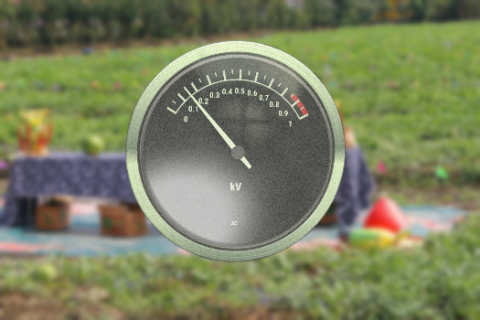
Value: 0.15,kV
